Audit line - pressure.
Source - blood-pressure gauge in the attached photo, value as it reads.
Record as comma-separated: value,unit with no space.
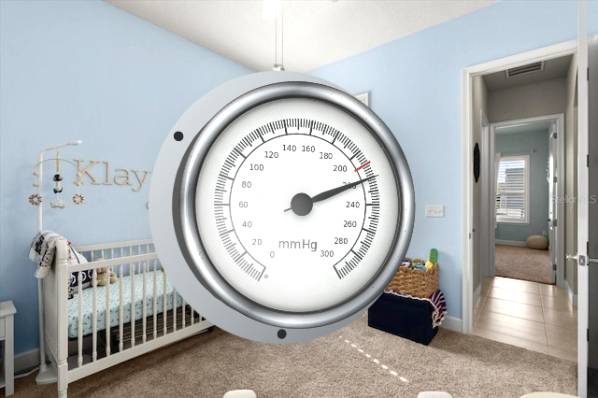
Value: 220,mmHg
